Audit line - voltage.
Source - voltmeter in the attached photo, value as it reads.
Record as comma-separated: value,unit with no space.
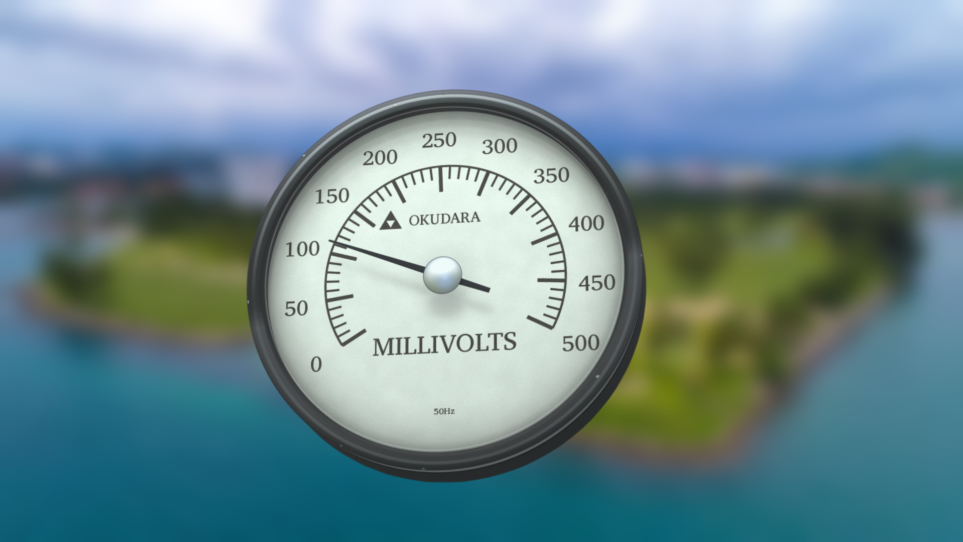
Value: 110,mV
